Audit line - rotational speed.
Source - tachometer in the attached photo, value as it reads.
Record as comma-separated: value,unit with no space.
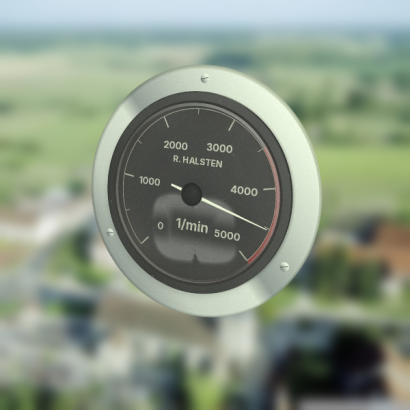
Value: 4500,rpm
